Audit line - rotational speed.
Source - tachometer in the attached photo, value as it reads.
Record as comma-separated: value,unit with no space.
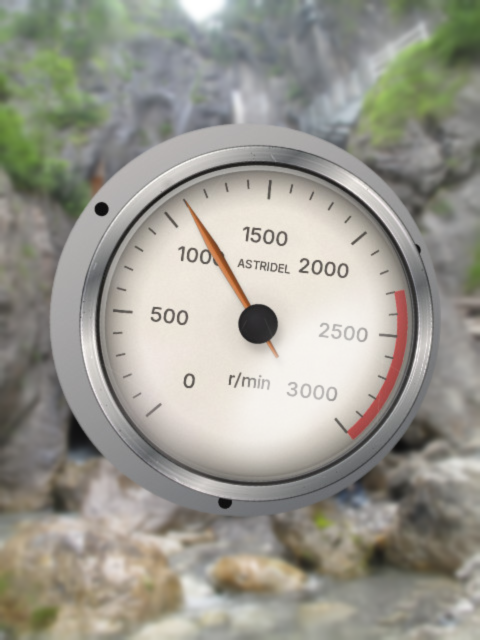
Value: 1100,rpm
